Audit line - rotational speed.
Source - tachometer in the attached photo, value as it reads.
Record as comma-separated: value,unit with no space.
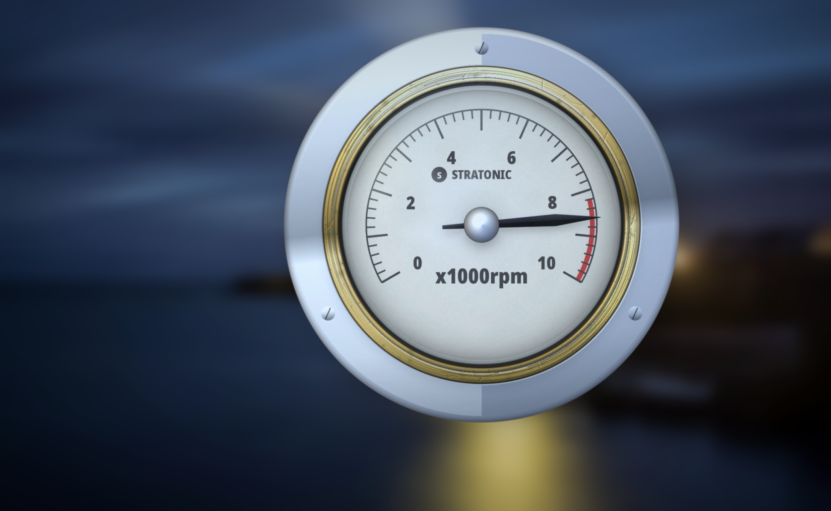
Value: 8600,rpm
